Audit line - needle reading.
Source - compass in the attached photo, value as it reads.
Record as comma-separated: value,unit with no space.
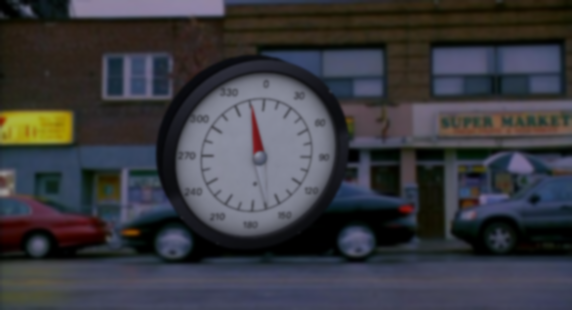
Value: 345,°
